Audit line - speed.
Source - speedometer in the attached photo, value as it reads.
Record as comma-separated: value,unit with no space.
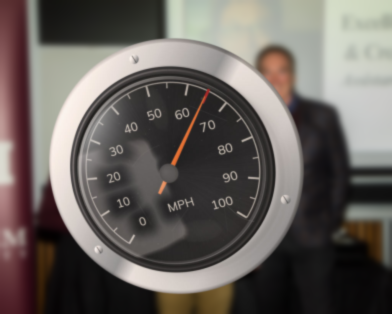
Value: 65,mph
